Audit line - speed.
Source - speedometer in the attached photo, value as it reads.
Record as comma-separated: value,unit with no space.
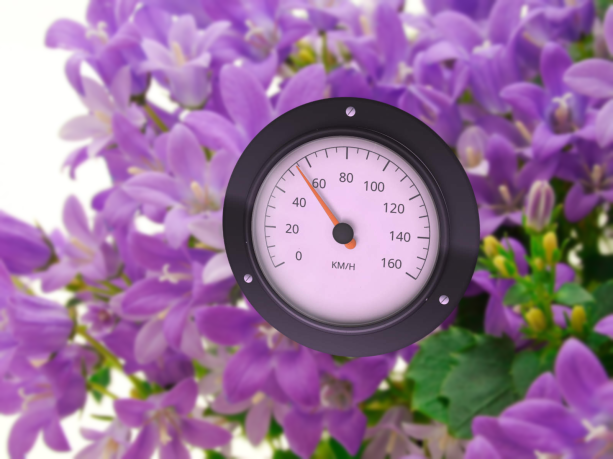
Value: 55,km/h
